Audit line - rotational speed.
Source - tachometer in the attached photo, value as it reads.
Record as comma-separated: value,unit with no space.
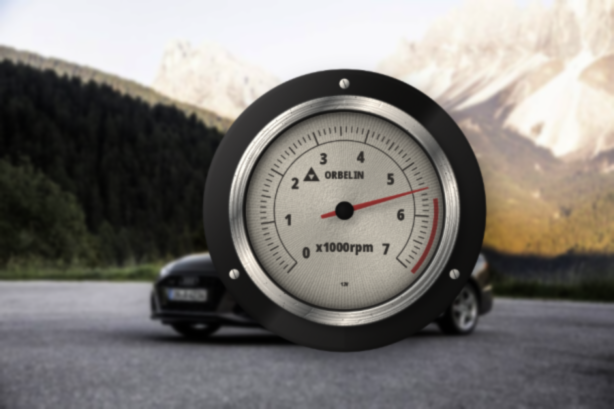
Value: 5500,rpm
